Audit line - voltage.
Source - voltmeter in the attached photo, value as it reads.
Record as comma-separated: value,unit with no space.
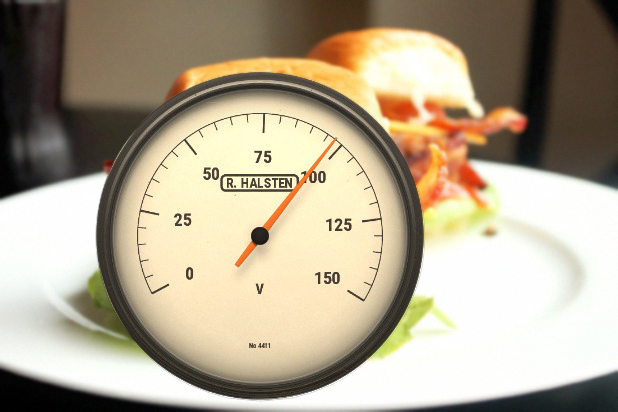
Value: 97.5,V
